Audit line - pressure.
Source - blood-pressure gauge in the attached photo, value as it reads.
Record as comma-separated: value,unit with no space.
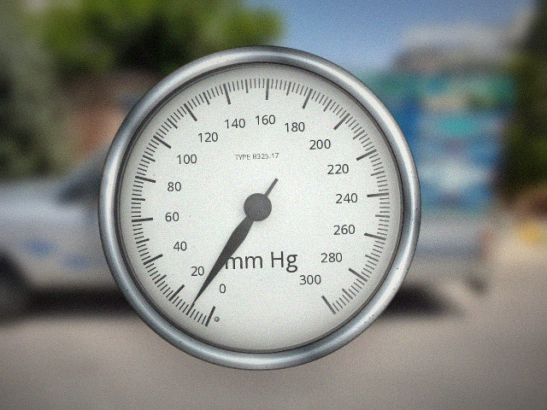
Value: 10,mmHg
